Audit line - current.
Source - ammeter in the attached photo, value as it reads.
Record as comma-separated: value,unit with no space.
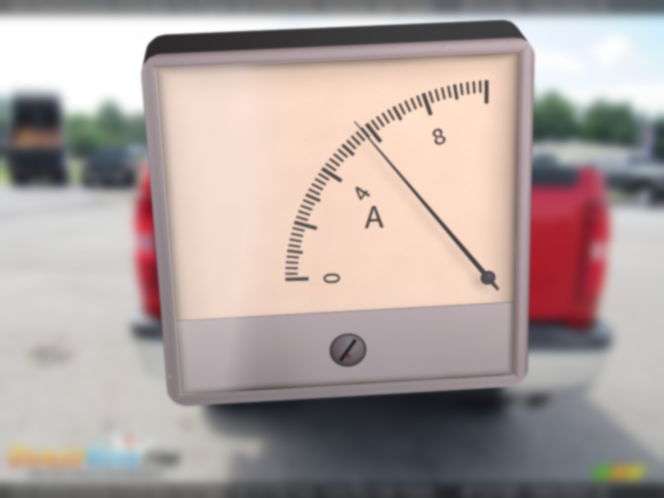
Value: 5.8,A
